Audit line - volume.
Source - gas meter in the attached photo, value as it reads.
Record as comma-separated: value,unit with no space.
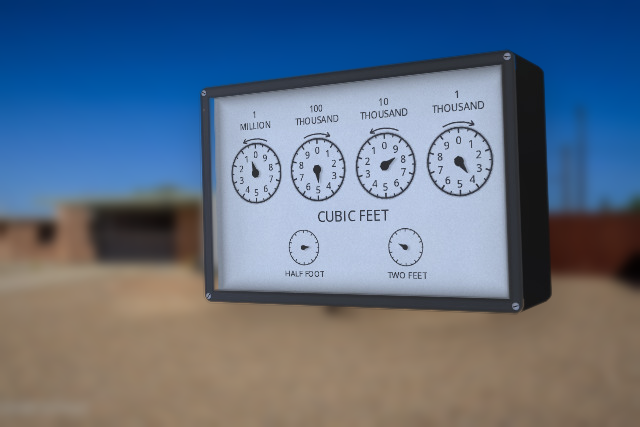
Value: 48400,ft³
